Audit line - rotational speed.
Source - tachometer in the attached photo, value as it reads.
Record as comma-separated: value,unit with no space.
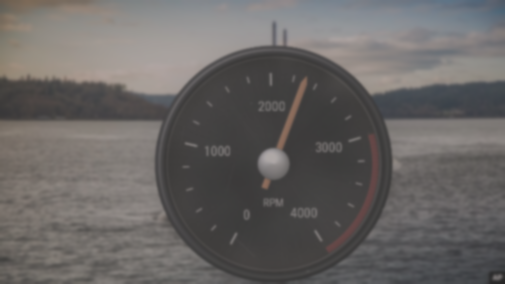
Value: 2300,rpm
